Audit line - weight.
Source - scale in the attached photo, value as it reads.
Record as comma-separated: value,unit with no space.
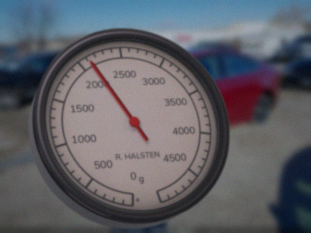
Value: 2100,g
